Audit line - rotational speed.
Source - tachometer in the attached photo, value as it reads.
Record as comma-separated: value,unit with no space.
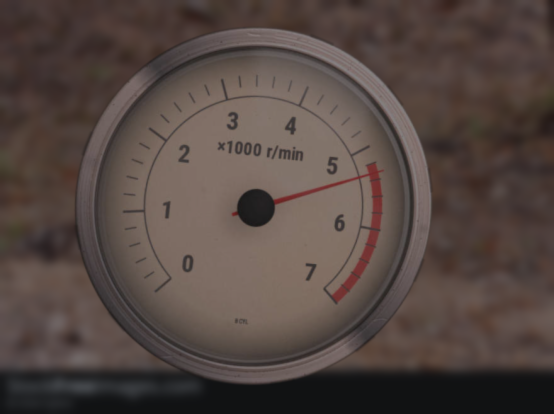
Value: 5300,rpm
